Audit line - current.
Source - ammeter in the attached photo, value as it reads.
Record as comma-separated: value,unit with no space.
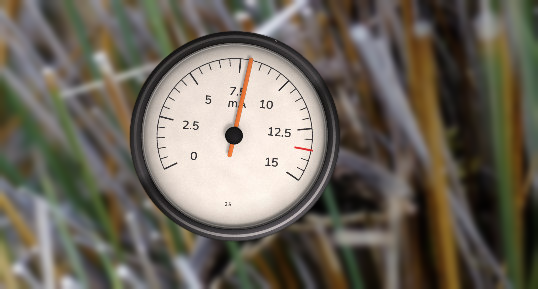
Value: 8,mA
